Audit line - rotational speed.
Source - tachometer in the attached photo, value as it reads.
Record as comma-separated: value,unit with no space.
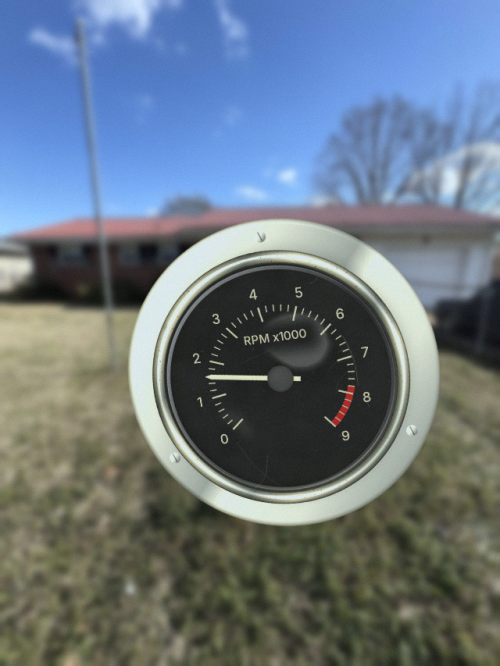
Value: 1600,rpm
